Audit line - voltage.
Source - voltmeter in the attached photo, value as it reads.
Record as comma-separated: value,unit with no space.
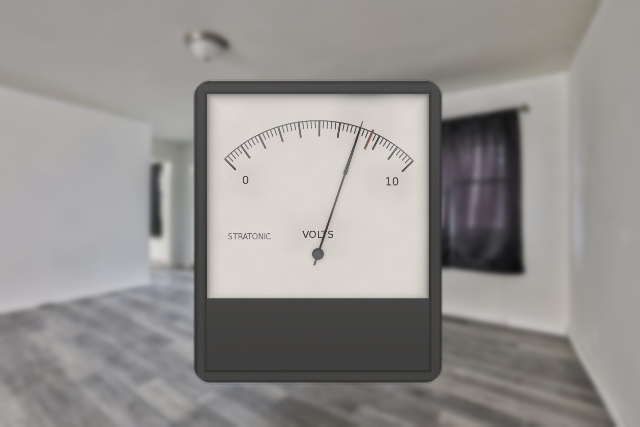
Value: 7,V
